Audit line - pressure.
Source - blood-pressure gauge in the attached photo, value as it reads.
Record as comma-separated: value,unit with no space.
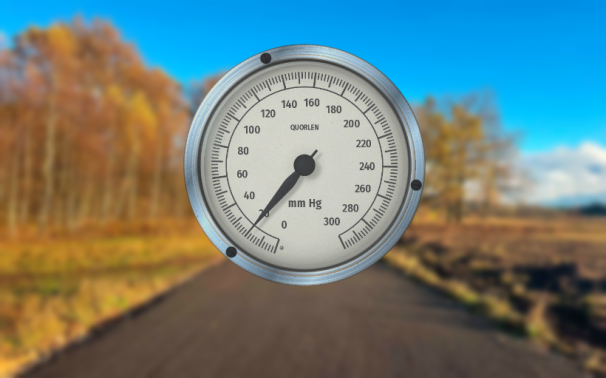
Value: 20,mmHg
